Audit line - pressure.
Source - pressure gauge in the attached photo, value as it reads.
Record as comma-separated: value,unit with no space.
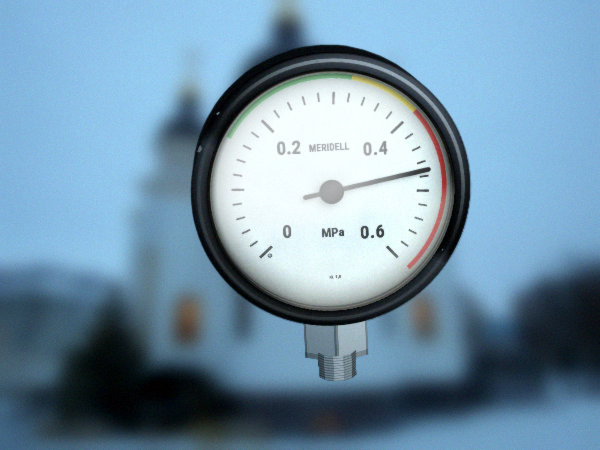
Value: 0.47,MPa
